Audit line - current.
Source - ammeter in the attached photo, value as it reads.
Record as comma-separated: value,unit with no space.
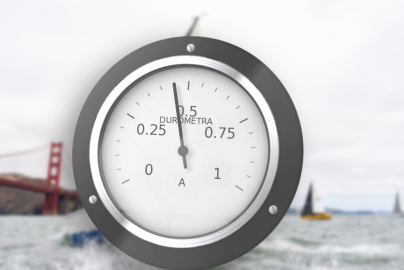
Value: 0.45,A
